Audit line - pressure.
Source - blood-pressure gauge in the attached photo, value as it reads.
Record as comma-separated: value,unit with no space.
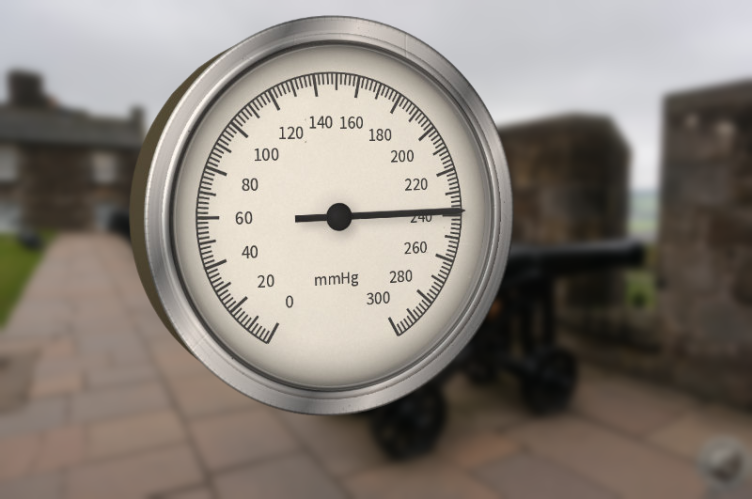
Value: 238,mmHg
